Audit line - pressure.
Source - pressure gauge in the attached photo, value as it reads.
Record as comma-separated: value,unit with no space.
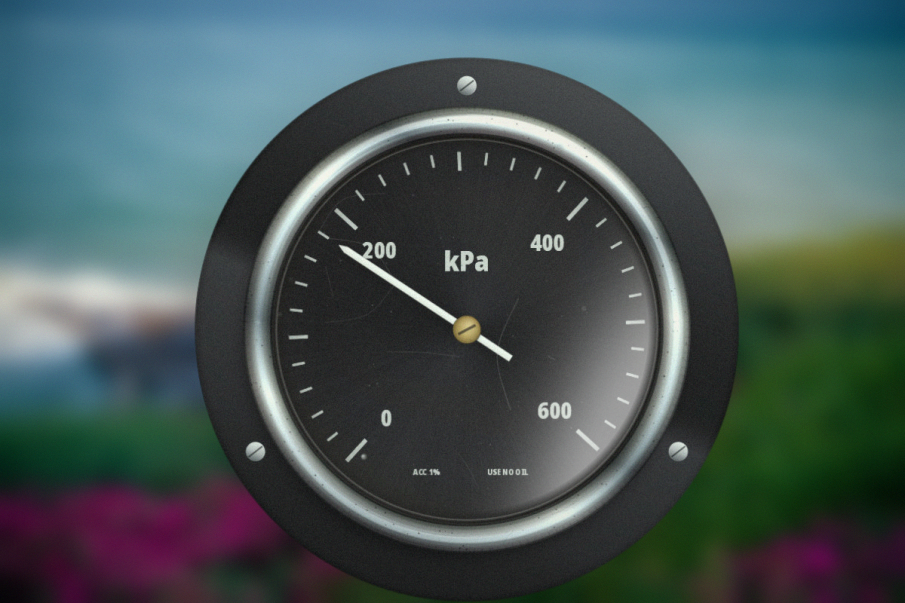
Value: 180,kPa
